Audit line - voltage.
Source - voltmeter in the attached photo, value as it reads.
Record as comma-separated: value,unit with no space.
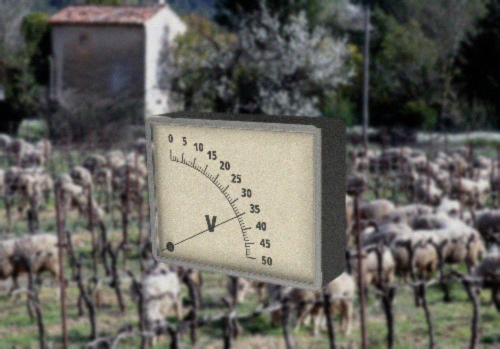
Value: 35,V
